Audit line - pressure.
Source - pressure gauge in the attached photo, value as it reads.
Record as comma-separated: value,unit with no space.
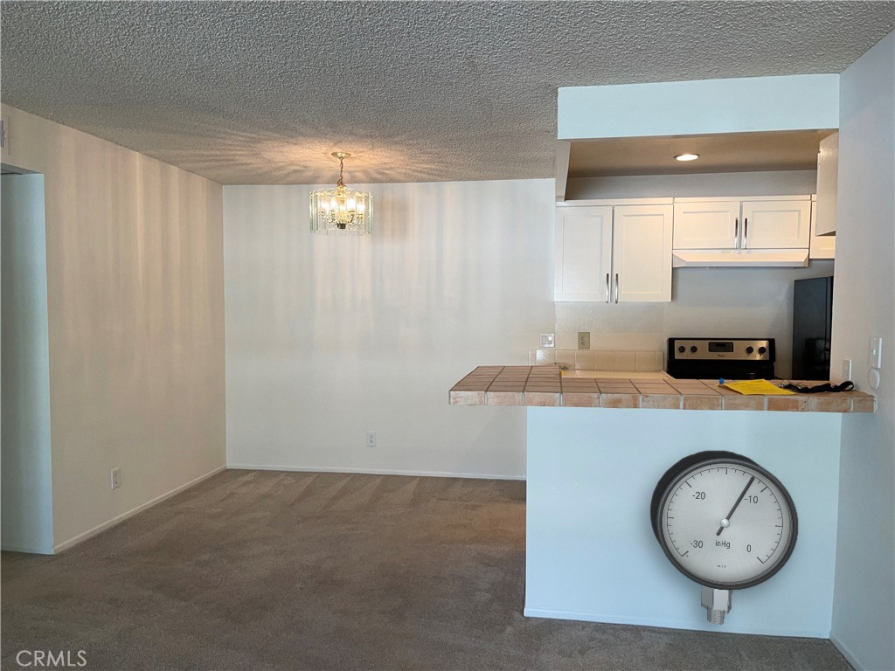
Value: -12,inHg
